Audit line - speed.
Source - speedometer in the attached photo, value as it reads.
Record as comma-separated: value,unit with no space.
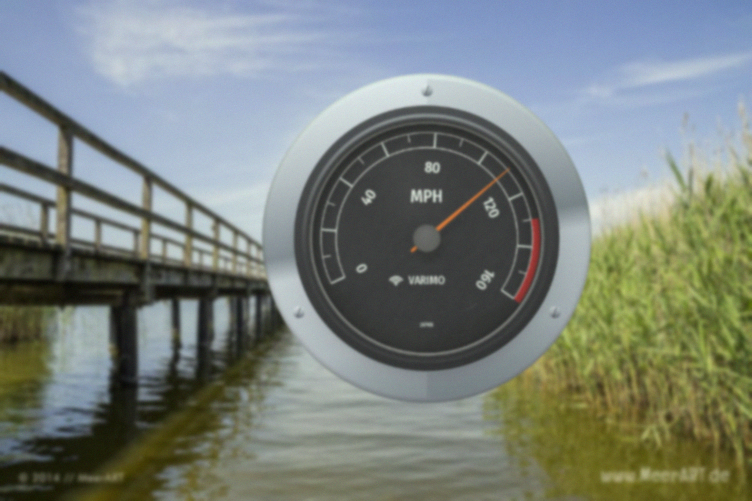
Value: 110,mph
